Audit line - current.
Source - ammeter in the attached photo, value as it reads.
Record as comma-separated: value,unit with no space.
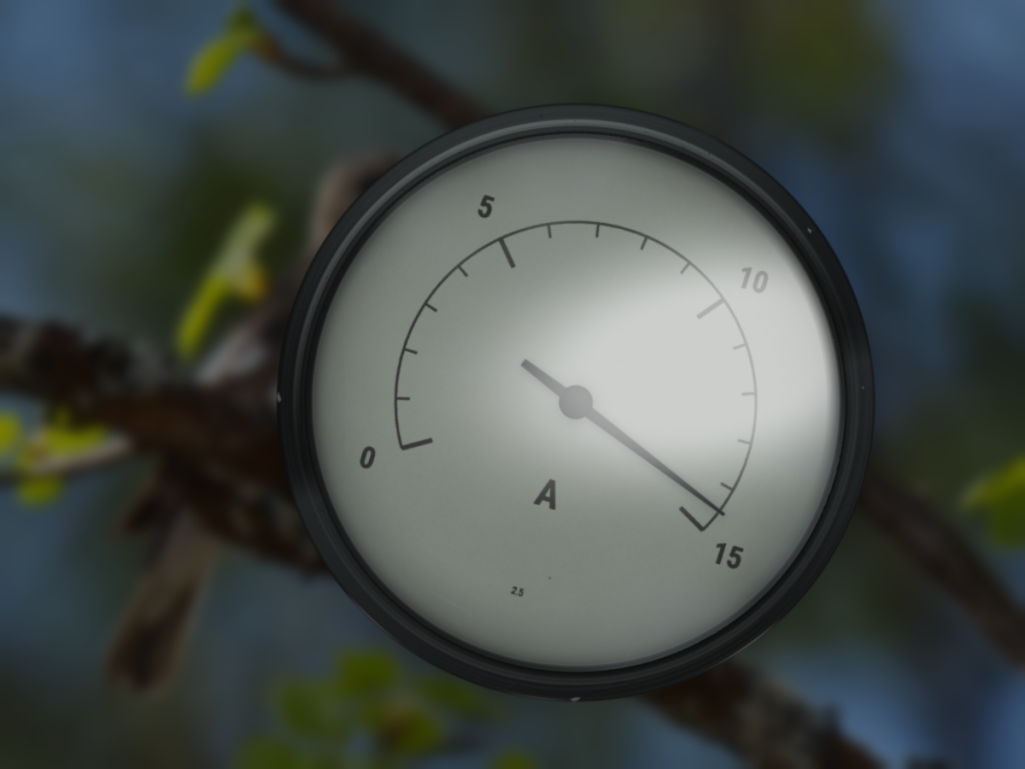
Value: 14.5,A
